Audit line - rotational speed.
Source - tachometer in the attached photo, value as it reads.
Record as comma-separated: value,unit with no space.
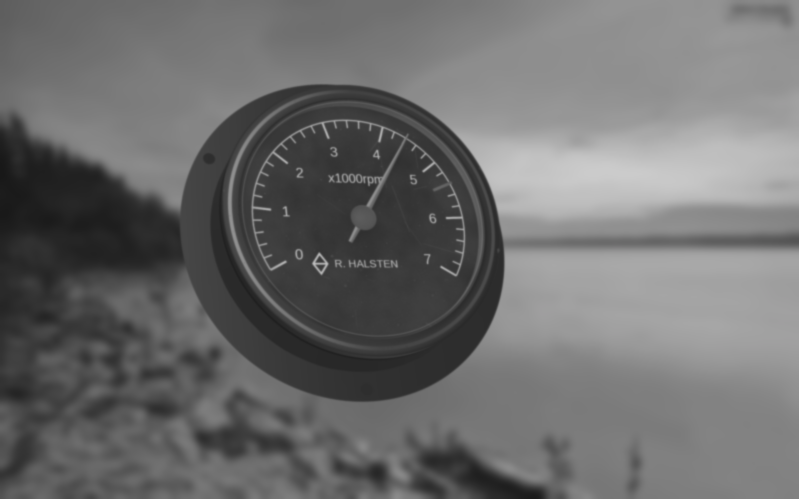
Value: 4400,rpm
